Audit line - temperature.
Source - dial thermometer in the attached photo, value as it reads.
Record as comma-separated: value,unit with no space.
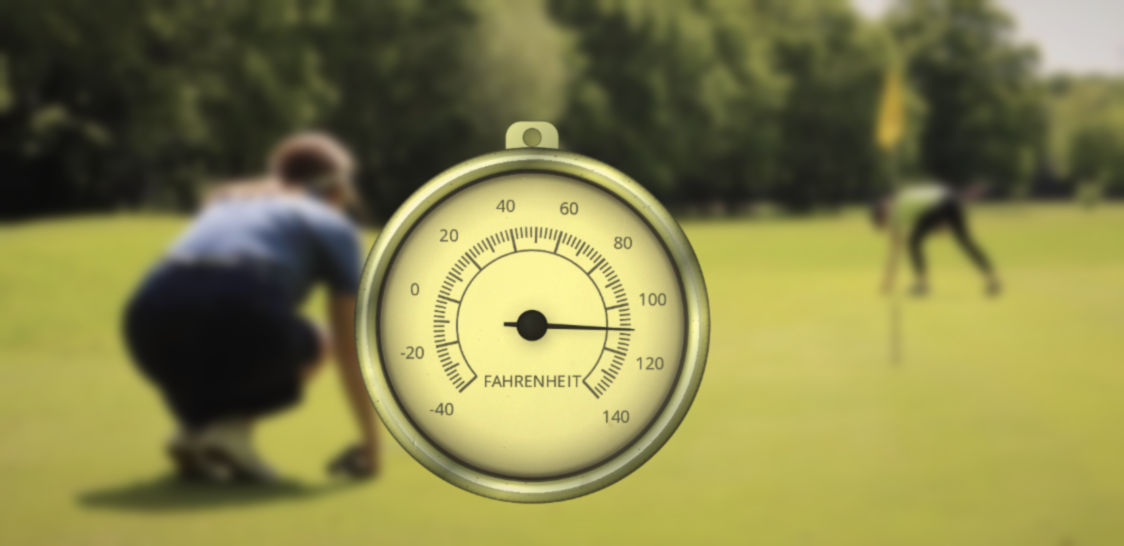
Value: 110,°F
